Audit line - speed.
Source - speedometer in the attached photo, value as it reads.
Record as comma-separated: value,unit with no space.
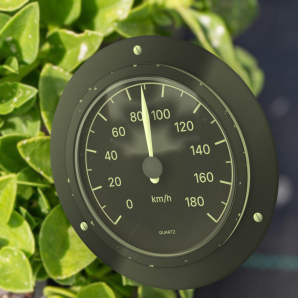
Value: 90,km/h
